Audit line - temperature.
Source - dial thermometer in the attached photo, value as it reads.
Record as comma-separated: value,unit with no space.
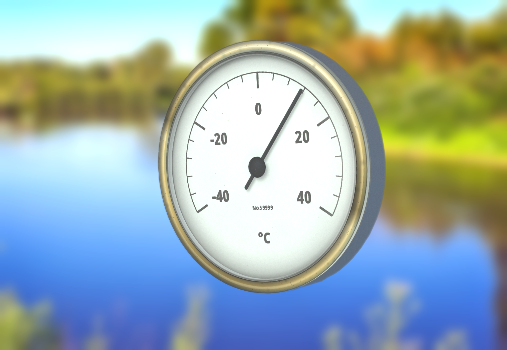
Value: 12,°C
